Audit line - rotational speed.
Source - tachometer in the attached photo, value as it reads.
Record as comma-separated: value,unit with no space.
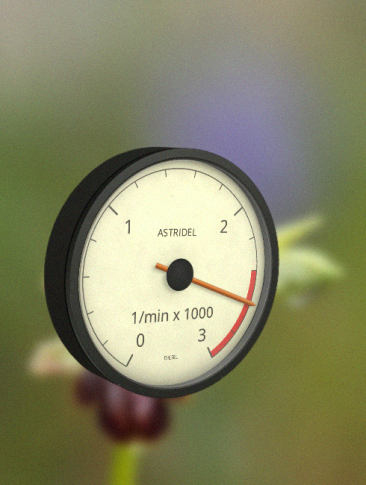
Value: 2600,rpm
